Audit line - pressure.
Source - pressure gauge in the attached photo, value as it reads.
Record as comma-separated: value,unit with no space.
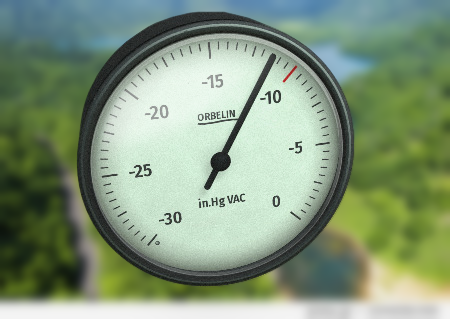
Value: -11.5,inHg
